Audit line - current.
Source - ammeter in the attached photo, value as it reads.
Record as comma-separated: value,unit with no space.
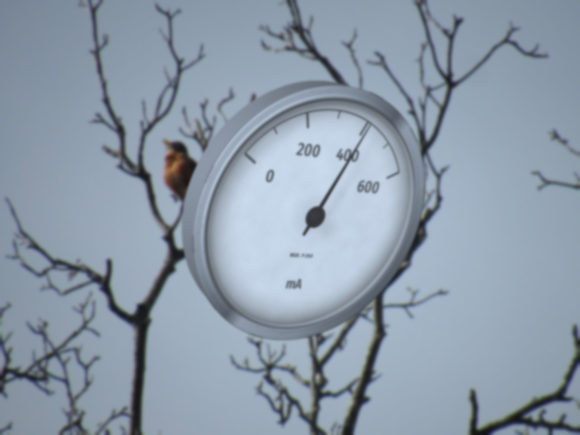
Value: 400,mA
